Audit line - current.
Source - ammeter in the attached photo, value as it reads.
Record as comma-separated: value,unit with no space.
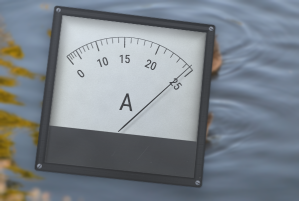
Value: 24.5,A
